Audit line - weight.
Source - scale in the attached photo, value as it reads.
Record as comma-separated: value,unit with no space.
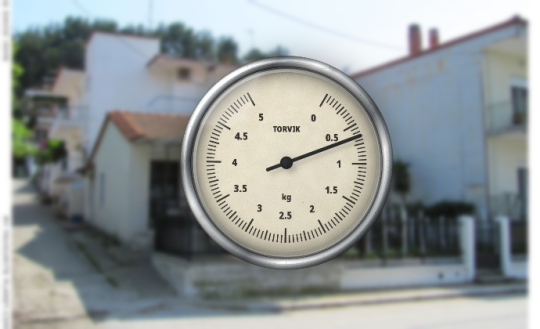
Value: 0.65,kg
